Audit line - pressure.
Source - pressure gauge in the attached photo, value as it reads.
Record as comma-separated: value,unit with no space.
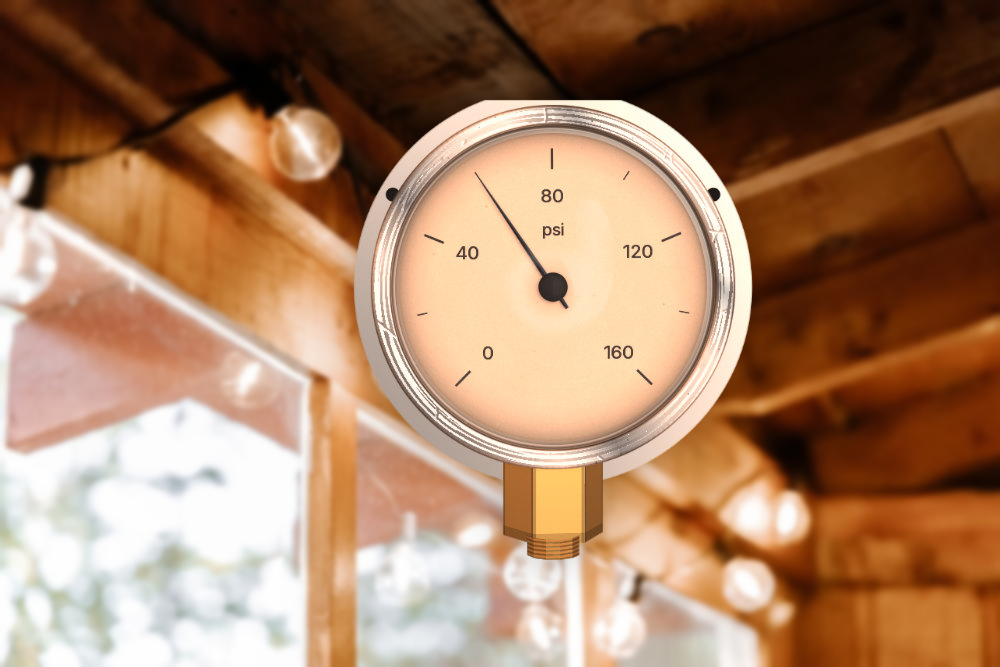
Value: 60,psi
